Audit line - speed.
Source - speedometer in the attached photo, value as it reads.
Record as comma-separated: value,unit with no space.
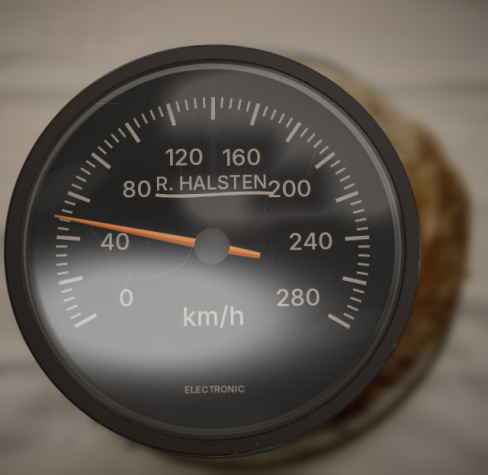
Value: 48,km/h
